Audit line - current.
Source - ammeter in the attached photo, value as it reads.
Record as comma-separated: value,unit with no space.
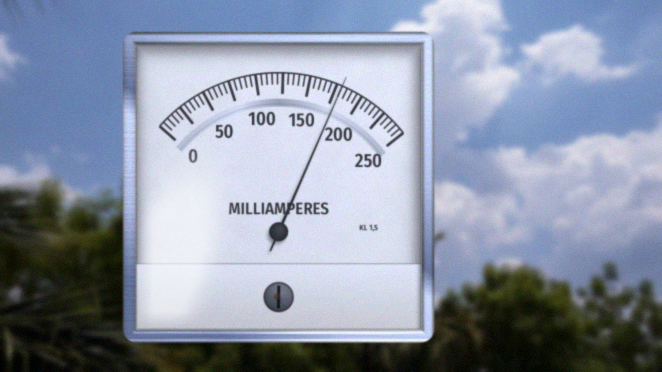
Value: 180,mA
